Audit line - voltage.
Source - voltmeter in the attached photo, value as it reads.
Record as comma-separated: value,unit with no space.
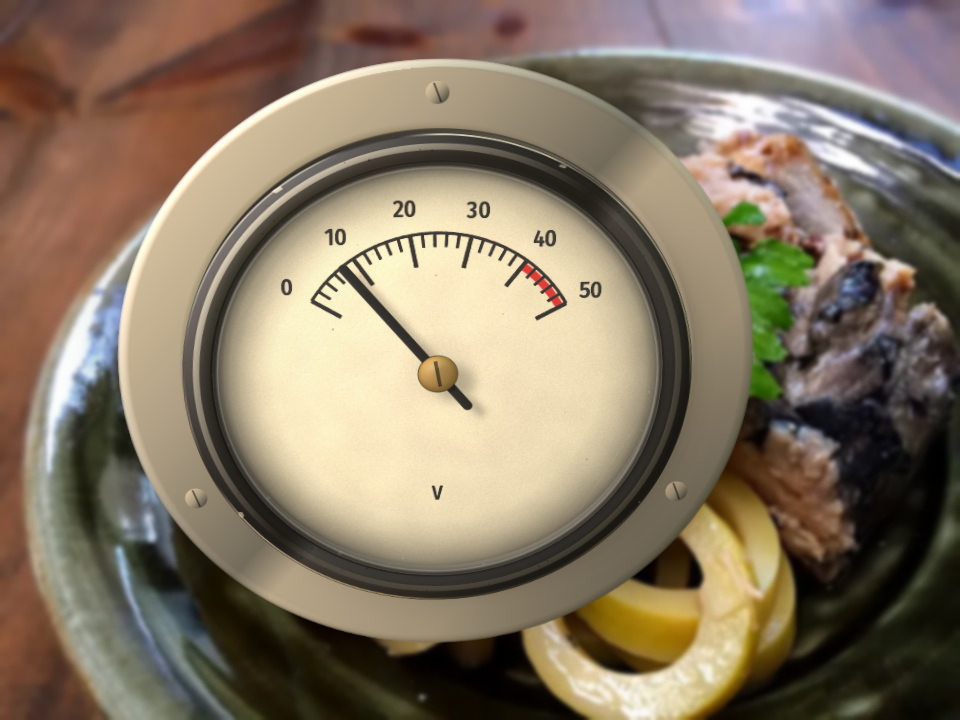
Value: 8,V
